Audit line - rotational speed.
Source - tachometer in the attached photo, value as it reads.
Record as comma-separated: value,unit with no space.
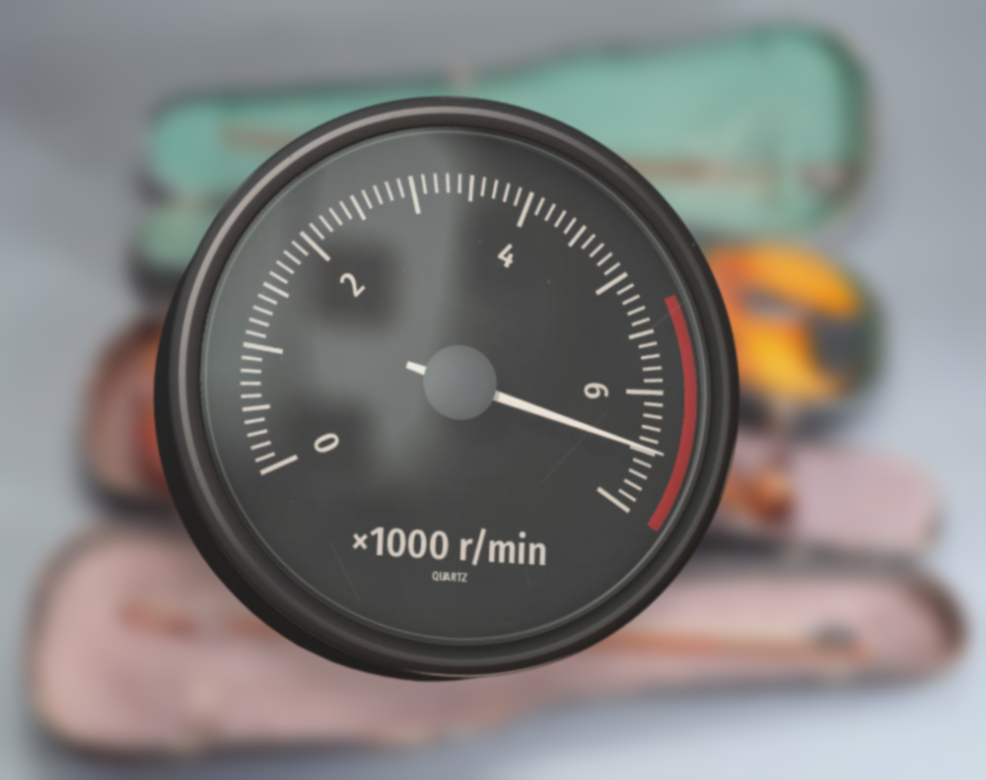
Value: 6500,rpm
